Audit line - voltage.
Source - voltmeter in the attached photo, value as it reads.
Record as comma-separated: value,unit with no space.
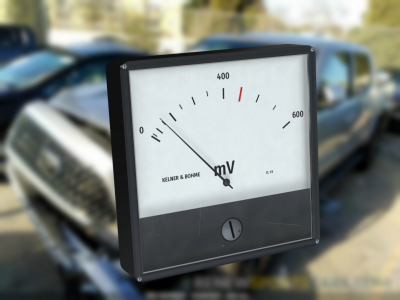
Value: 150,mV
